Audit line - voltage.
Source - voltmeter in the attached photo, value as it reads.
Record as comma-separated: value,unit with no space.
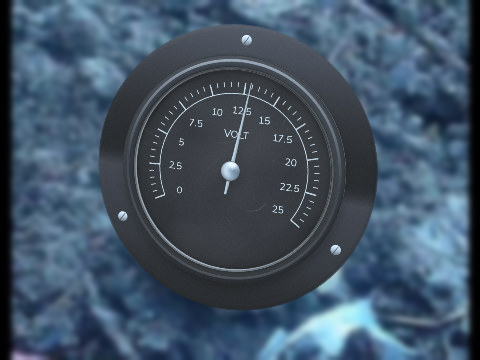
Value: 13,V
